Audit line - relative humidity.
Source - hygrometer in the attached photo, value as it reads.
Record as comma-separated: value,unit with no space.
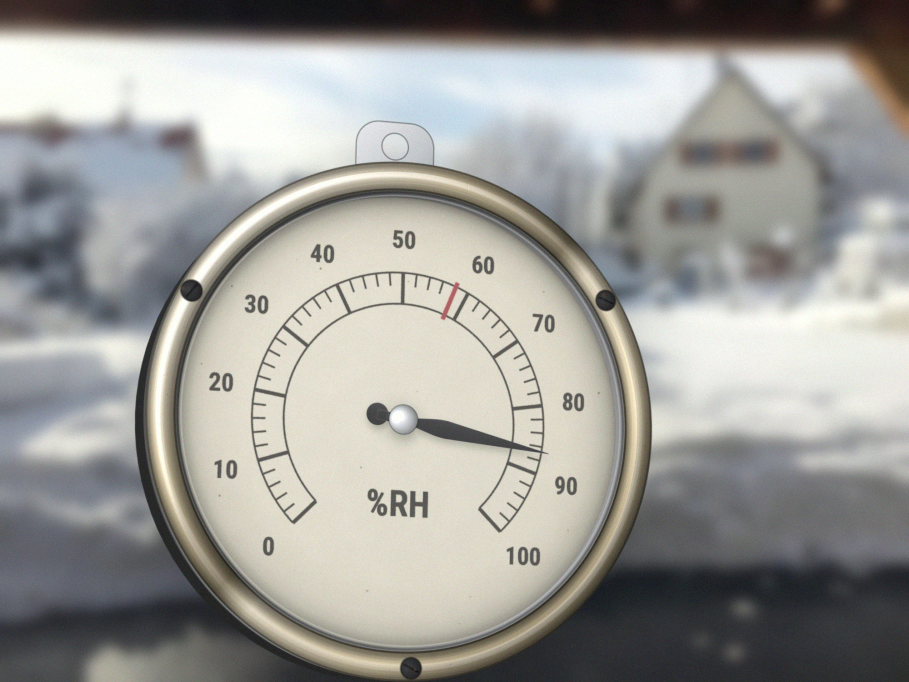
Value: 87,%
